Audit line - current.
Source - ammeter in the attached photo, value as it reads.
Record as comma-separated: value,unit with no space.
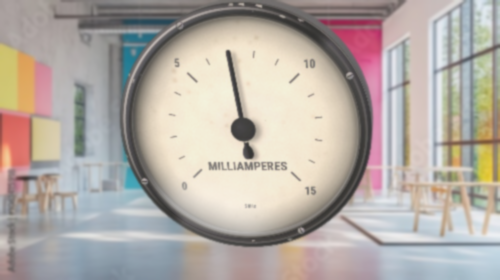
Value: 7,mA
